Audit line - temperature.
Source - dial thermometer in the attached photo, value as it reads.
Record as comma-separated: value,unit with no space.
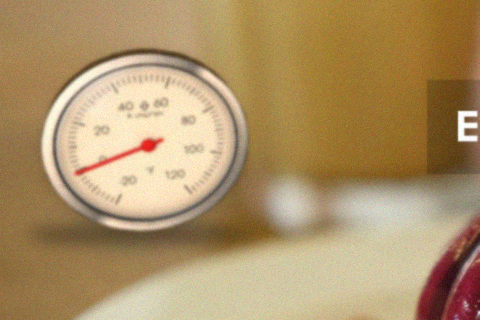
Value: 0,°F
